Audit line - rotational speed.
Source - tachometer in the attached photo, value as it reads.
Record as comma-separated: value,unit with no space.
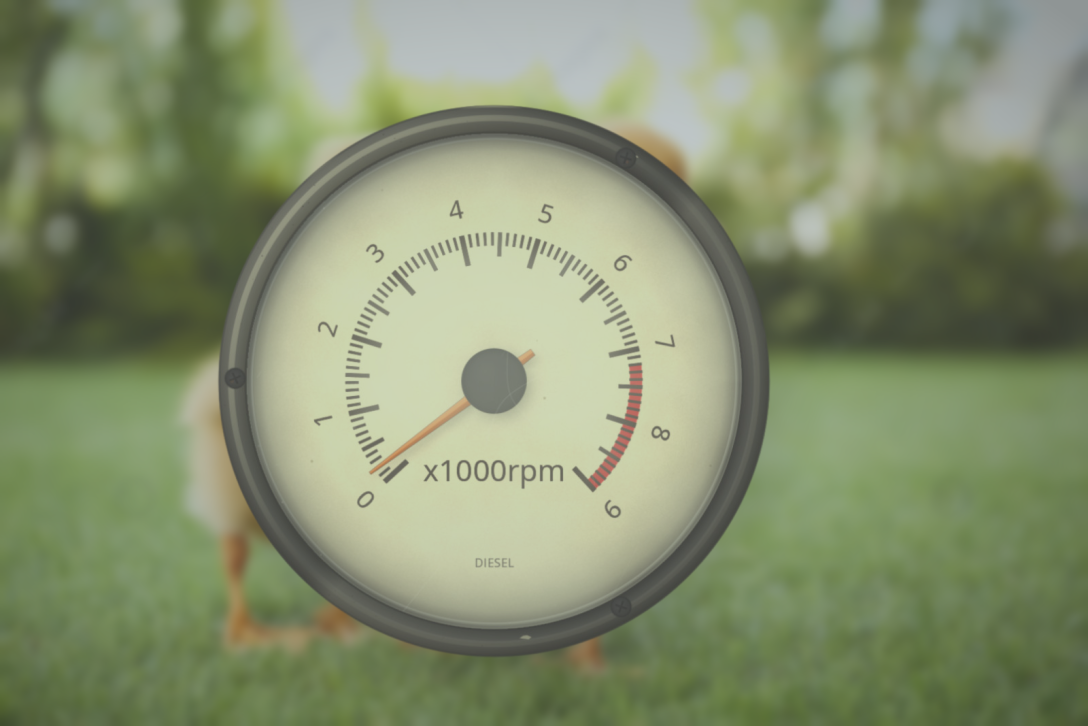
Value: 200,rpm
